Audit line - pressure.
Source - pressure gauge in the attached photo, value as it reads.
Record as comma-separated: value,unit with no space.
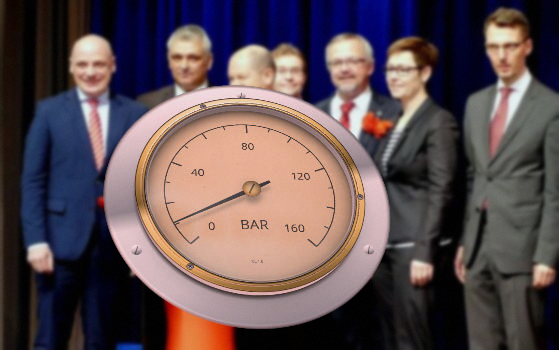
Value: 10,bar
